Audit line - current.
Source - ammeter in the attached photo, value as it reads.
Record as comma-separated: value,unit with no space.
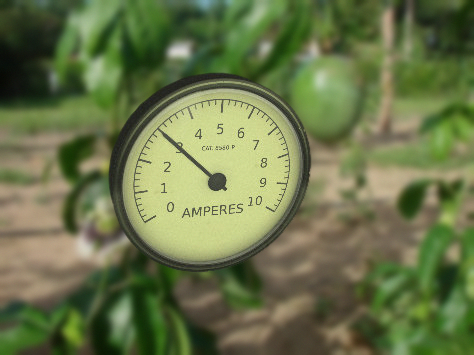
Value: 3,A
